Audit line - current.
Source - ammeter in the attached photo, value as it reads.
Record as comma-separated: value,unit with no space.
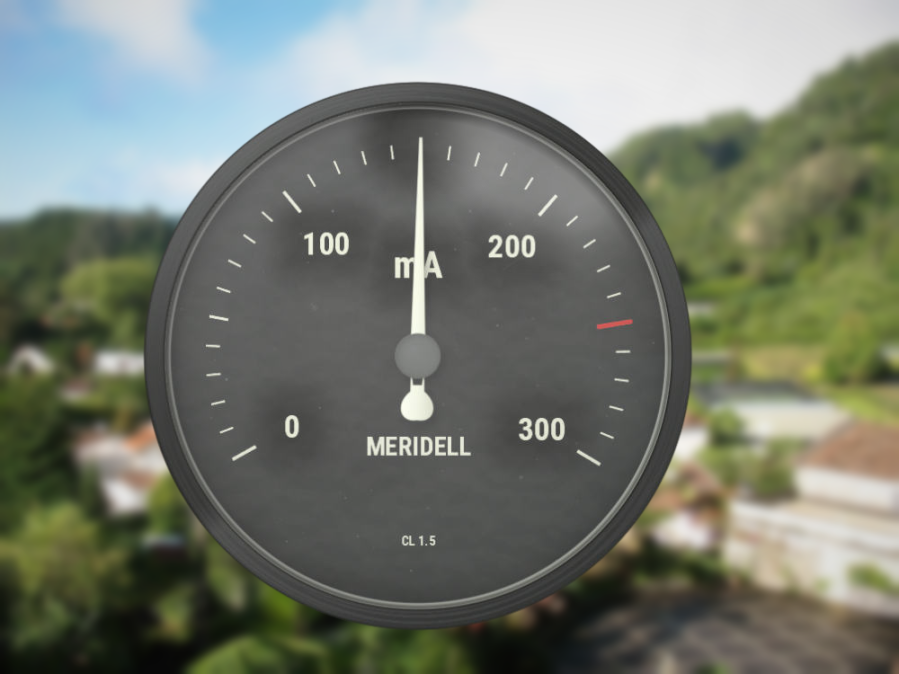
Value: 150,mA
